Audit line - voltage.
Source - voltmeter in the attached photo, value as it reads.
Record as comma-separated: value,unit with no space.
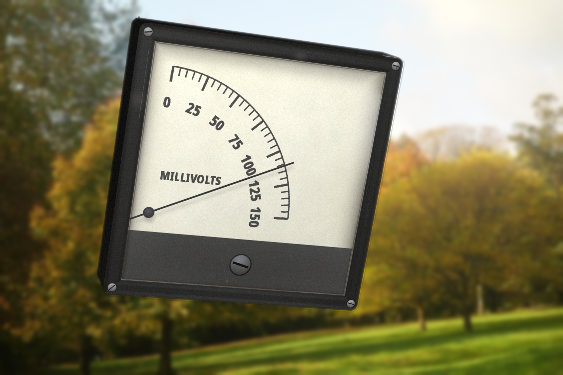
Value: 110,mV
